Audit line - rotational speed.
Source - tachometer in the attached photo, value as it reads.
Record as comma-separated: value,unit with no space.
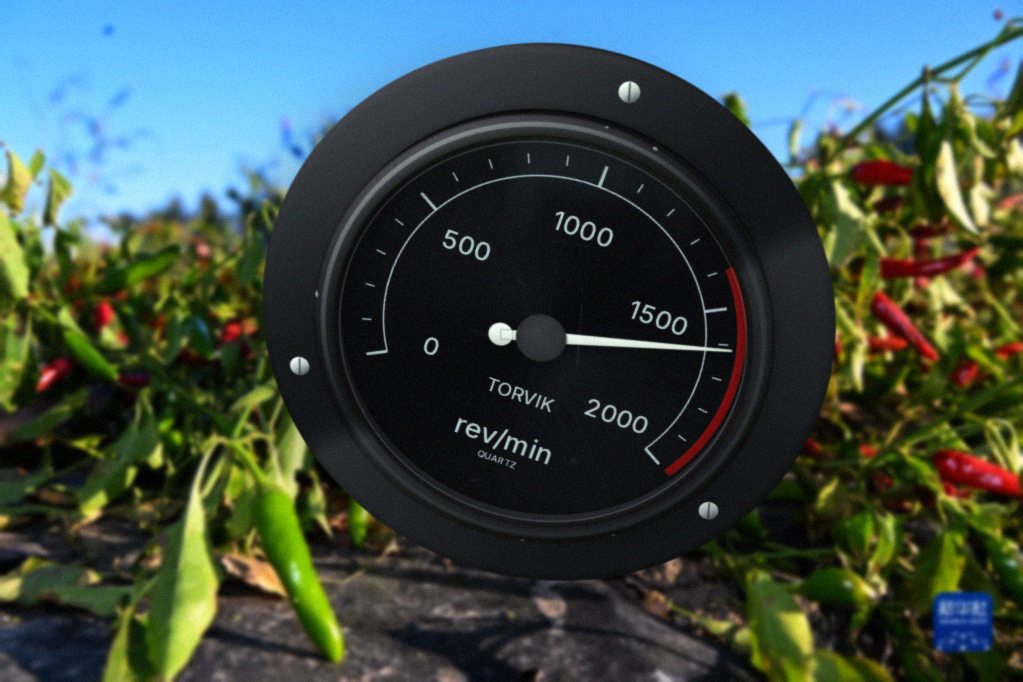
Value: 1600,rpm
